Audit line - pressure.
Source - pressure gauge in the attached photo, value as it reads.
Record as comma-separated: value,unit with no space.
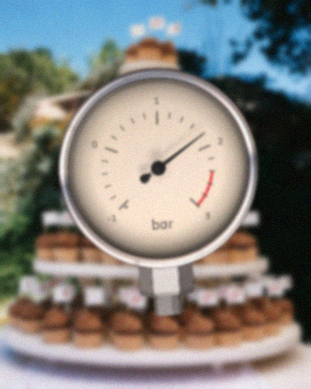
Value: 1.8,bar
